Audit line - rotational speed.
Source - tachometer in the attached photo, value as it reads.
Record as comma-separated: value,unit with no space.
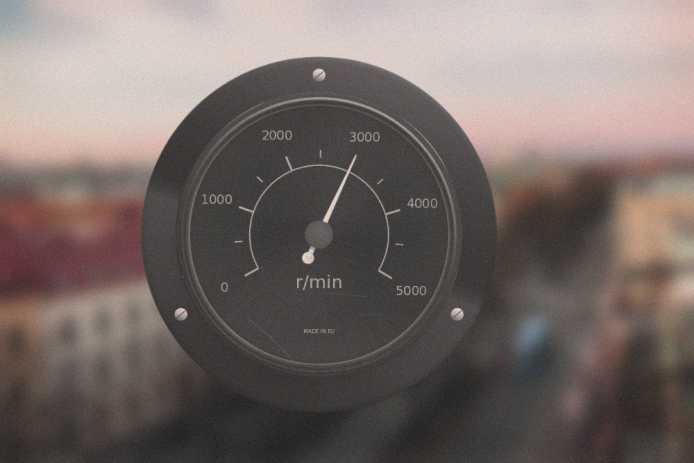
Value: 3000,rpm
